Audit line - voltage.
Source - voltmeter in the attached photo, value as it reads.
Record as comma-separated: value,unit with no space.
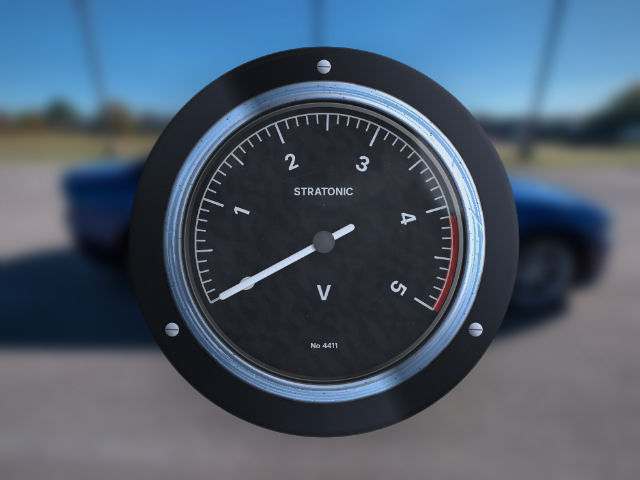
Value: 0,V
